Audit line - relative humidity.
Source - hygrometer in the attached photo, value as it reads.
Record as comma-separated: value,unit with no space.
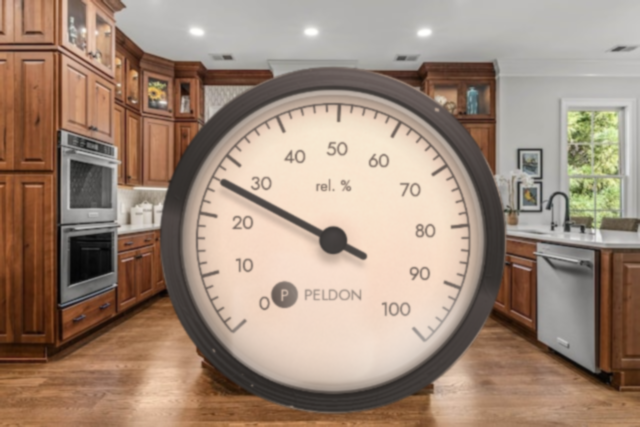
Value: 26,%
